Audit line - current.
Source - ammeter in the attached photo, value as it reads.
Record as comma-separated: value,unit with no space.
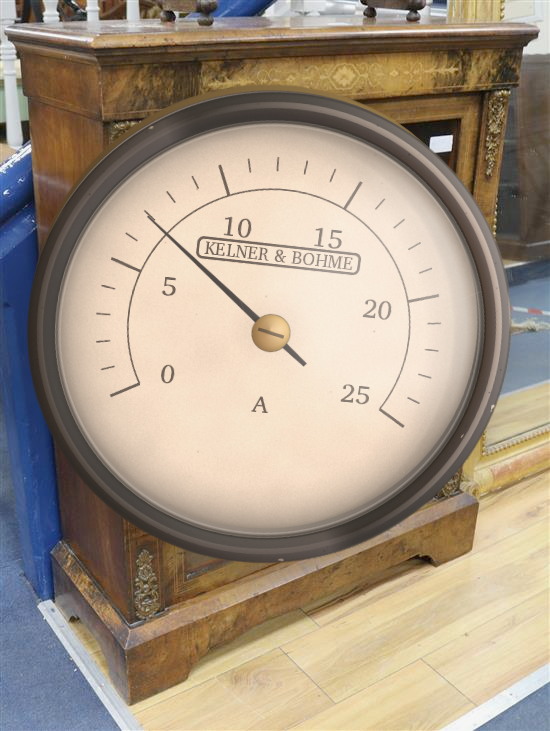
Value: 7,A
